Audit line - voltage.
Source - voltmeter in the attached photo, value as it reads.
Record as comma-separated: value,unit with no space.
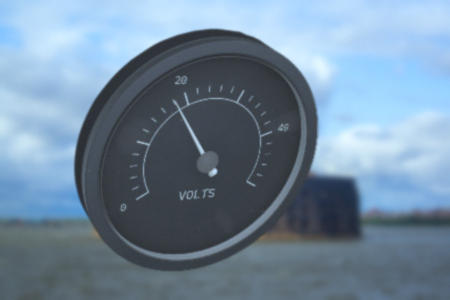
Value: 18,V
